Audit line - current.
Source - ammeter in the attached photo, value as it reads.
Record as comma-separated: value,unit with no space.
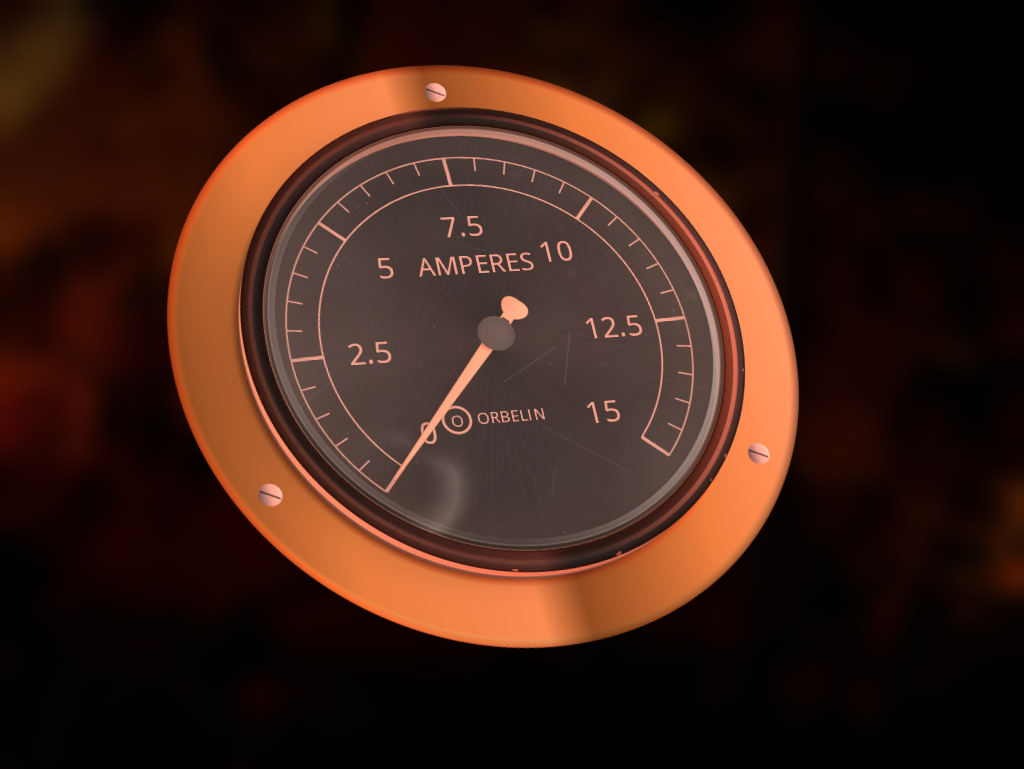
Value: 0,A
